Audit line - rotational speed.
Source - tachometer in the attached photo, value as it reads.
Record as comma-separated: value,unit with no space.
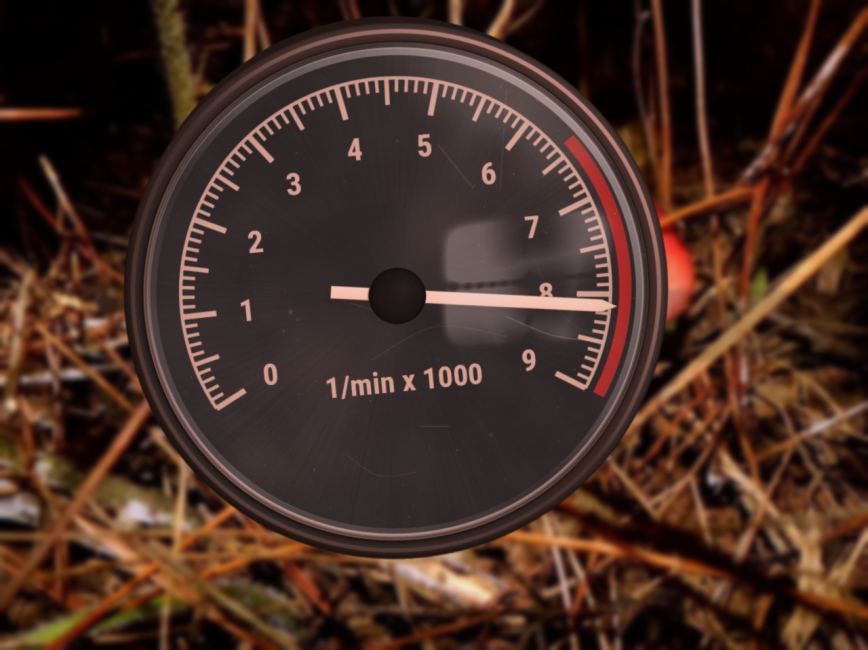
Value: 8100,rpm
